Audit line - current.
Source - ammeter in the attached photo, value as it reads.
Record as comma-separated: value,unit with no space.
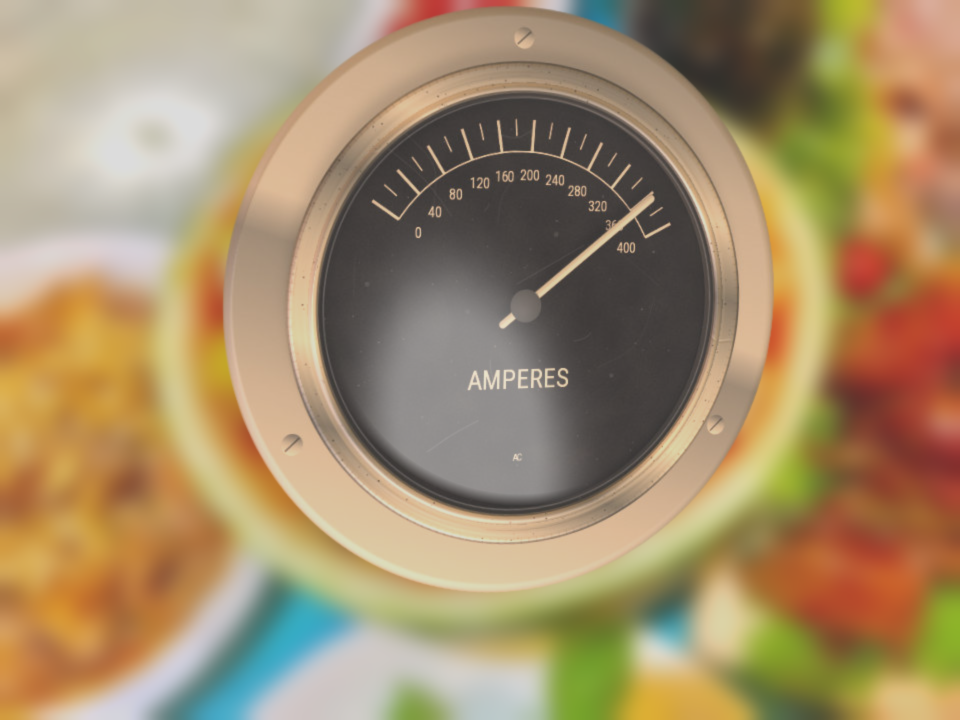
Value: 360,A
